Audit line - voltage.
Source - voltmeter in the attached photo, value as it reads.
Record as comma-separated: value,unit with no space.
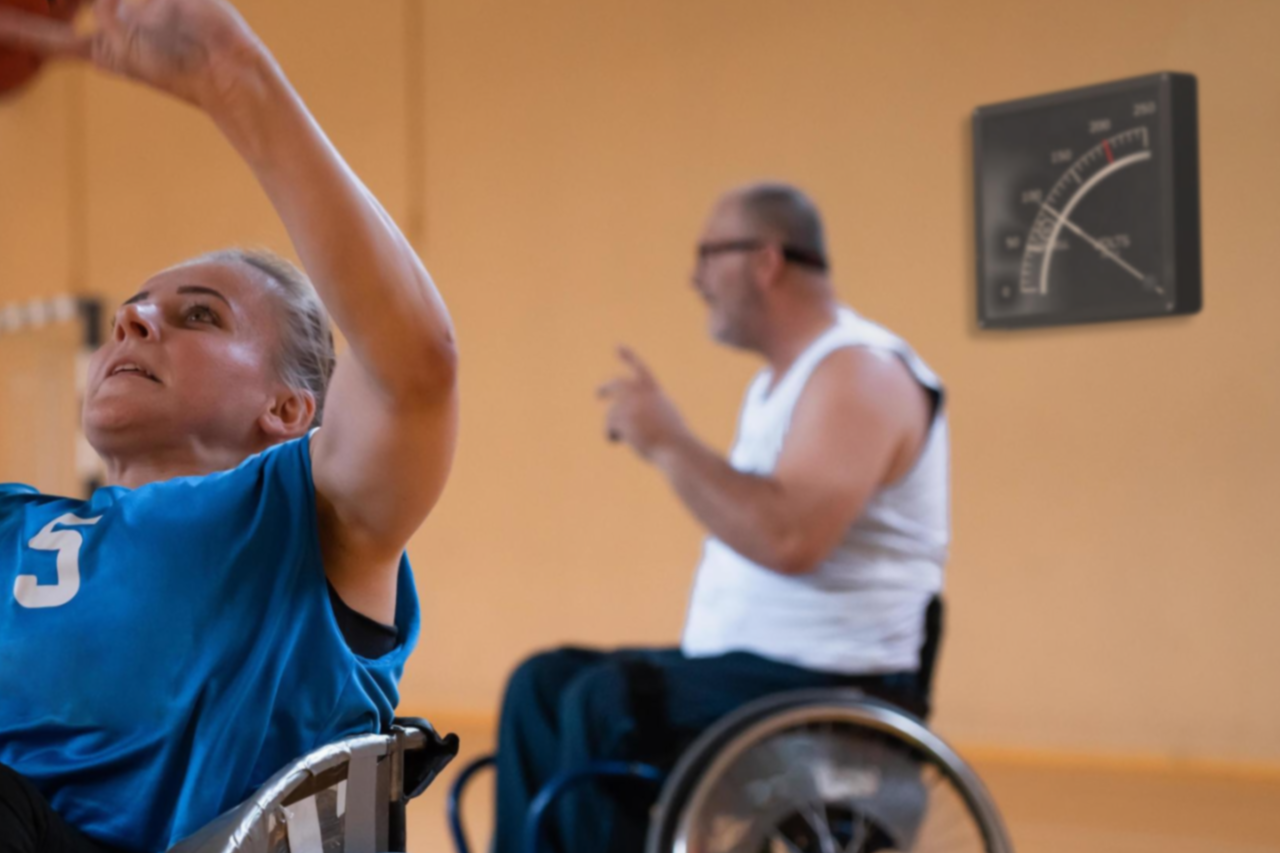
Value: 100,V
